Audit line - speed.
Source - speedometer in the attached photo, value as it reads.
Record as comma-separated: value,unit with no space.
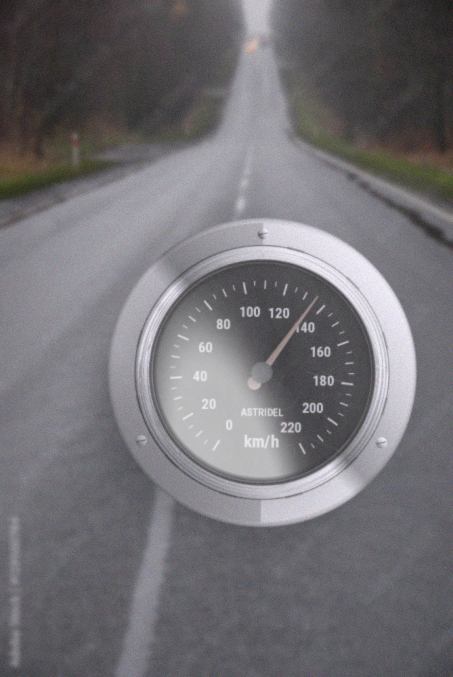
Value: 135,km/h
